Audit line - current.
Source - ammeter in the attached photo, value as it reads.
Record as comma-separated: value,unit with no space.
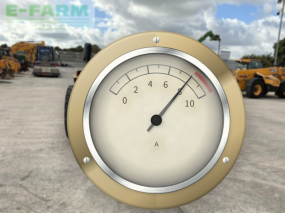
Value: 8,A
